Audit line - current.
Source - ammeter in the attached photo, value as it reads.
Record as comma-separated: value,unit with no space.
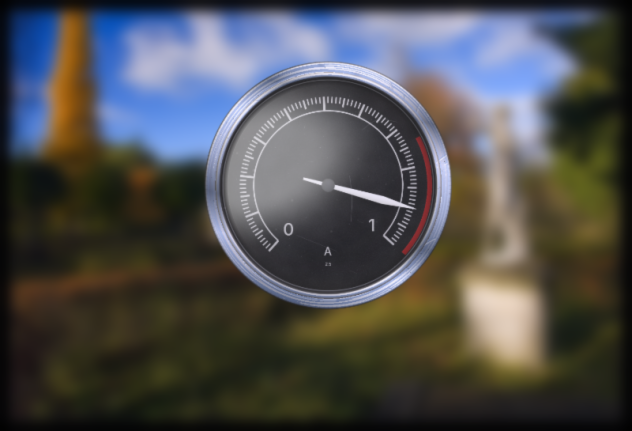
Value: 0.9,A
